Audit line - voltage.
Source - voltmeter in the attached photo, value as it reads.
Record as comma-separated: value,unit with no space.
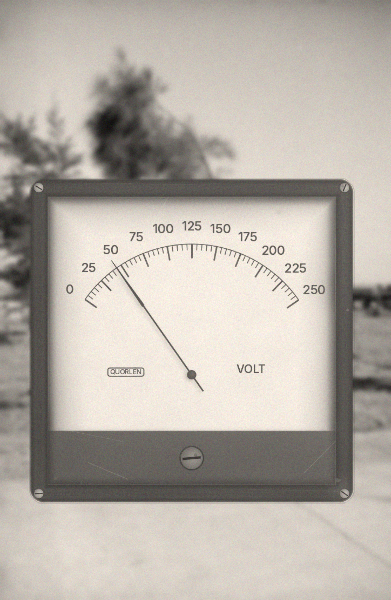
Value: 45,V
